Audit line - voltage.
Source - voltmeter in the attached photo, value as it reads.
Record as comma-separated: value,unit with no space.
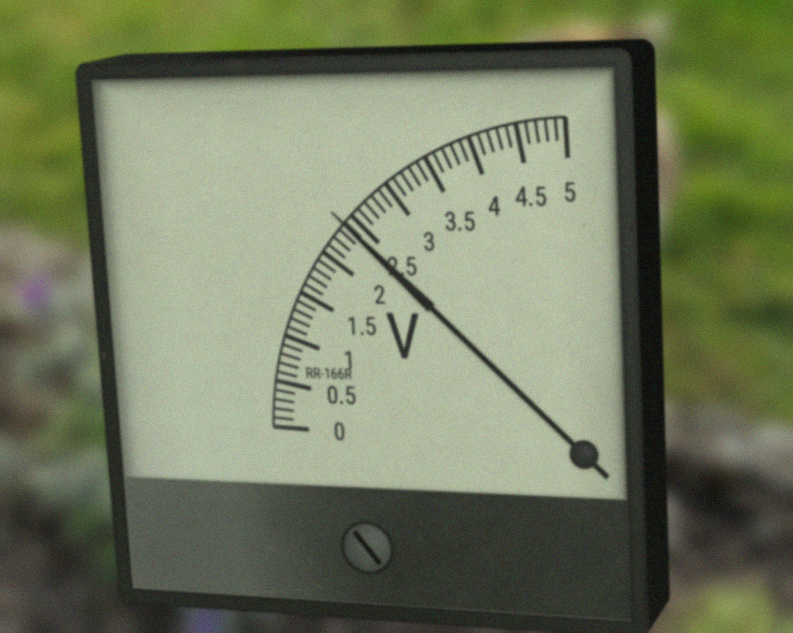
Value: 2.4,V
